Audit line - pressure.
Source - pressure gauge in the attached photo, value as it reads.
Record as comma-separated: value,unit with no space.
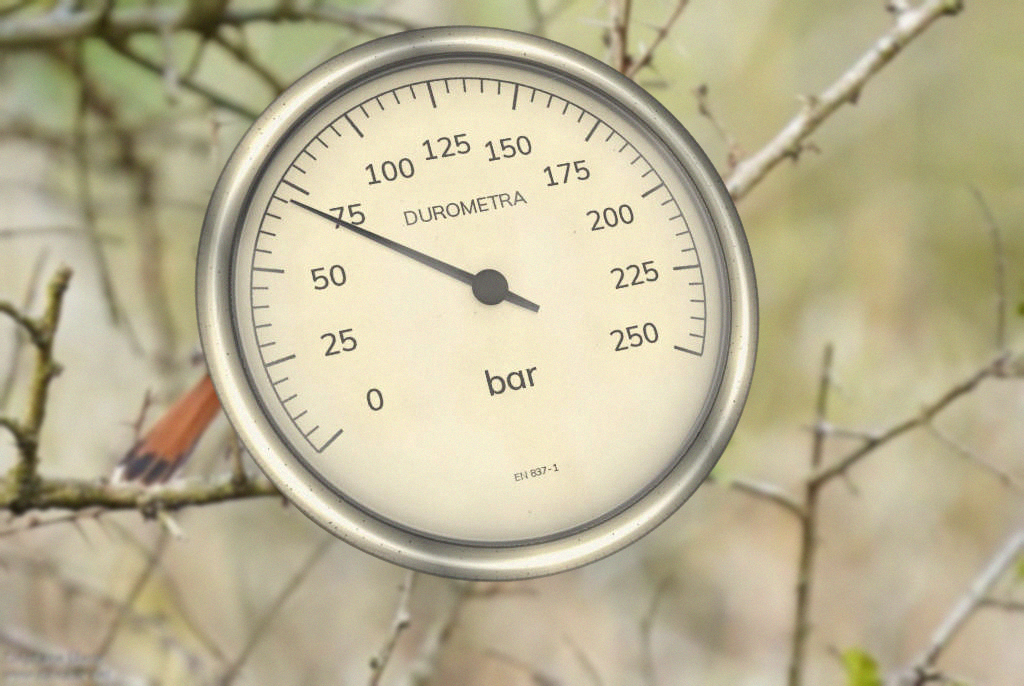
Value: 70,bar
